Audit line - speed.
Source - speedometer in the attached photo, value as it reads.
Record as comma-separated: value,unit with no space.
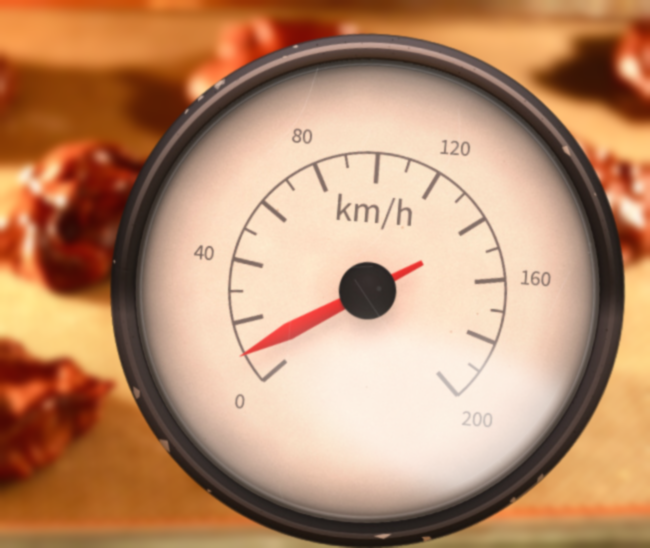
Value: 10,km/h
